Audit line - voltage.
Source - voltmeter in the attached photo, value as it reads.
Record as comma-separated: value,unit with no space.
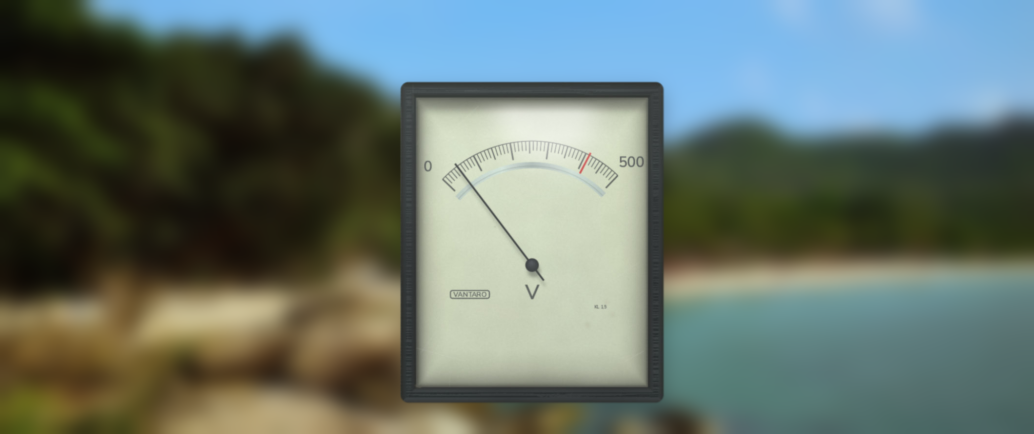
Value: 50,V
